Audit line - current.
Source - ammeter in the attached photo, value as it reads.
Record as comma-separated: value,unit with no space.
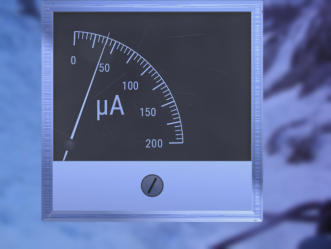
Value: 40,µA
